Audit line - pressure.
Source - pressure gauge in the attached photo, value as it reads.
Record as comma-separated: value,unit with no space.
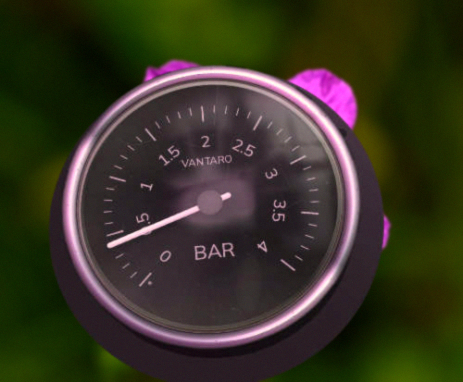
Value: 0.4,bar
